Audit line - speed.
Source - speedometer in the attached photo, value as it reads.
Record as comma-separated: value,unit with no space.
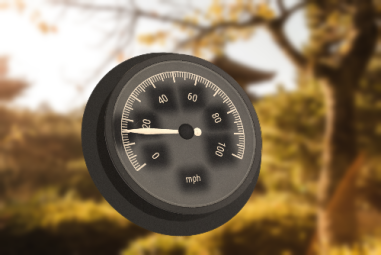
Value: 15,mph
